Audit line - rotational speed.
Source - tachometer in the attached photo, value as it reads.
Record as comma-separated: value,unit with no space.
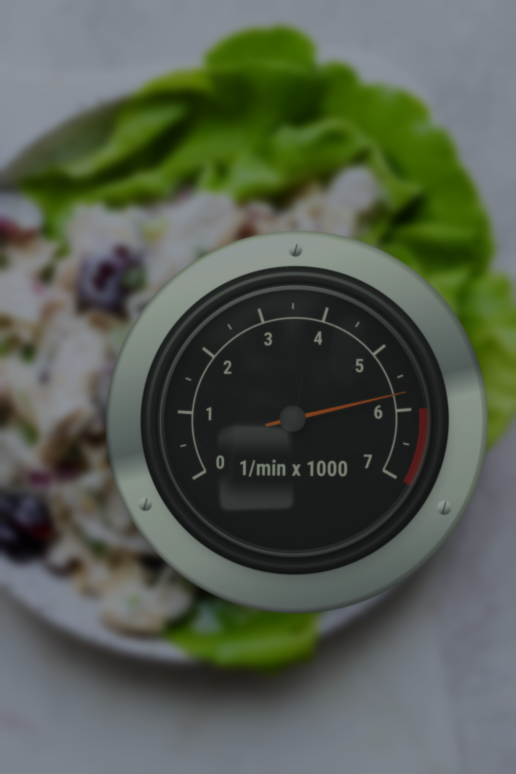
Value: 5750,rpm
